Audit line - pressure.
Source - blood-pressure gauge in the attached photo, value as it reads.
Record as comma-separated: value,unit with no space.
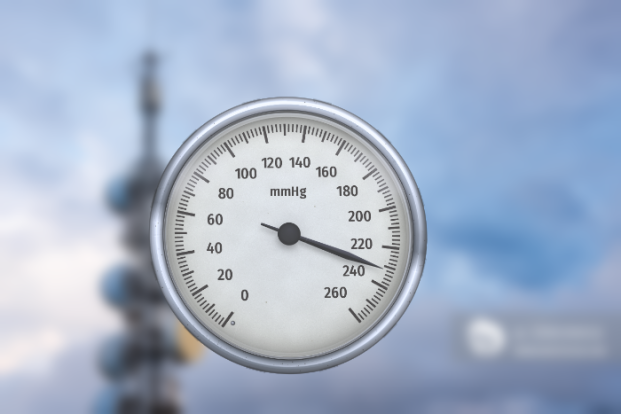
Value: 232,mmHg
